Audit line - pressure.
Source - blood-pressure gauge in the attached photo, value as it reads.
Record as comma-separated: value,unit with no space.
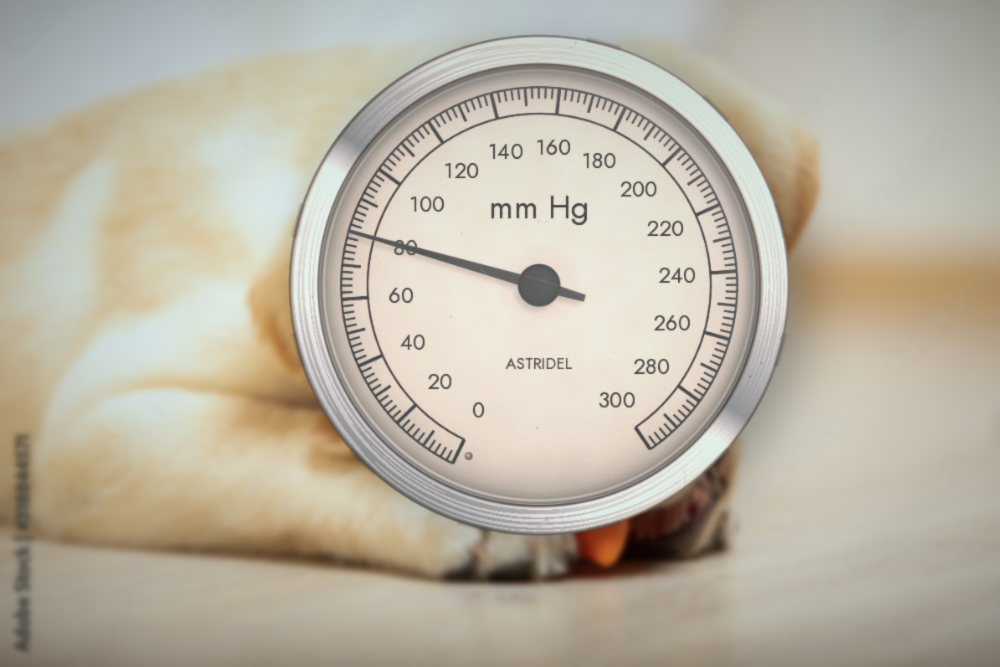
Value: 80,mmHg
